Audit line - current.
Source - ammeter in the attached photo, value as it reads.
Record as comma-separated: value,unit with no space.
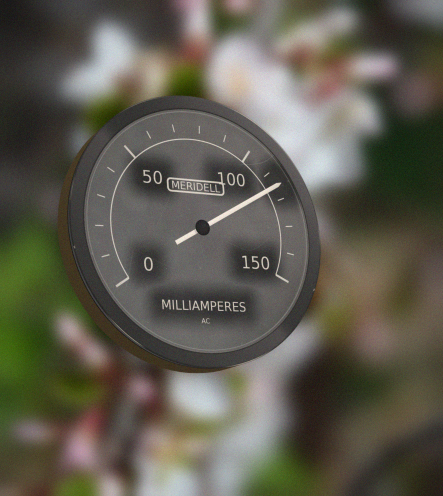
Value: 115,mA
